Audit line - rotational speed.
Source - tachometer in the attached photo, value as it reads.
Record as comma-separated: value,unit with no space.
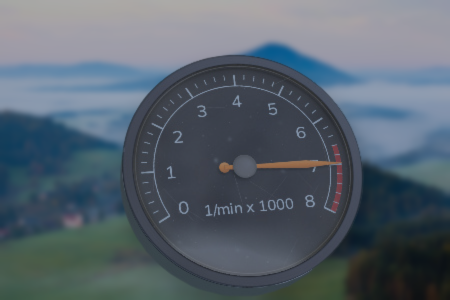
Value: 7000,rpm
